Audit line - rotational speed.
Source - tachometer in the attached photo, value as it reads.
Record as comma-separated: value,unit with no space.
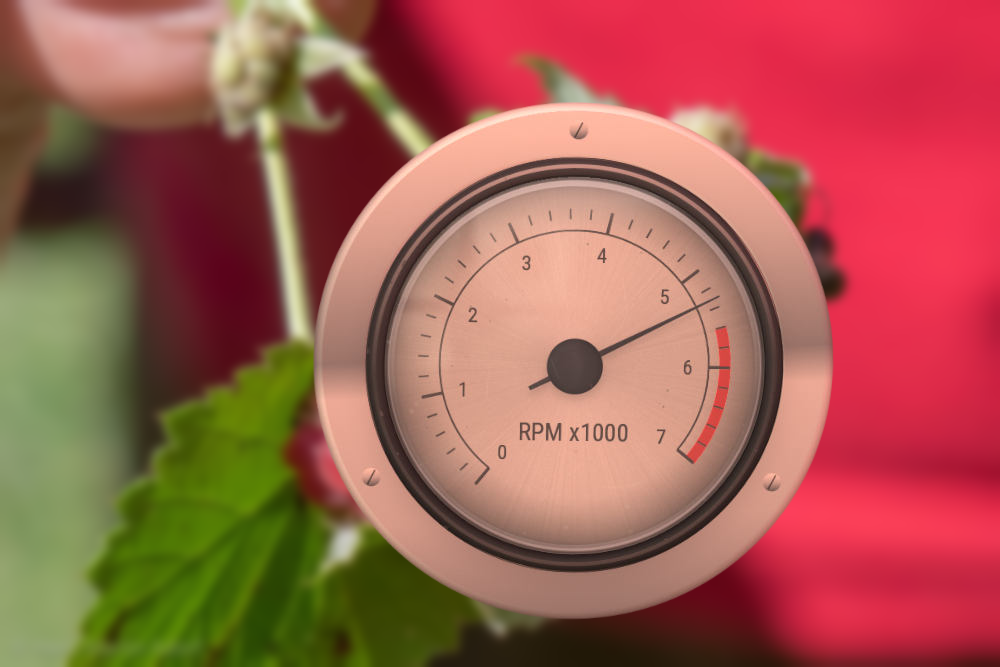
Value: 5300,rpm
